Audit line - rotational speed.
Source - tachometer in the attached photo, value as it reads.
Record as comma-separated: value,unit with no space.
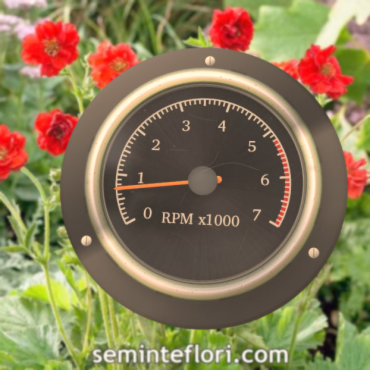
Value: 700,rpm
